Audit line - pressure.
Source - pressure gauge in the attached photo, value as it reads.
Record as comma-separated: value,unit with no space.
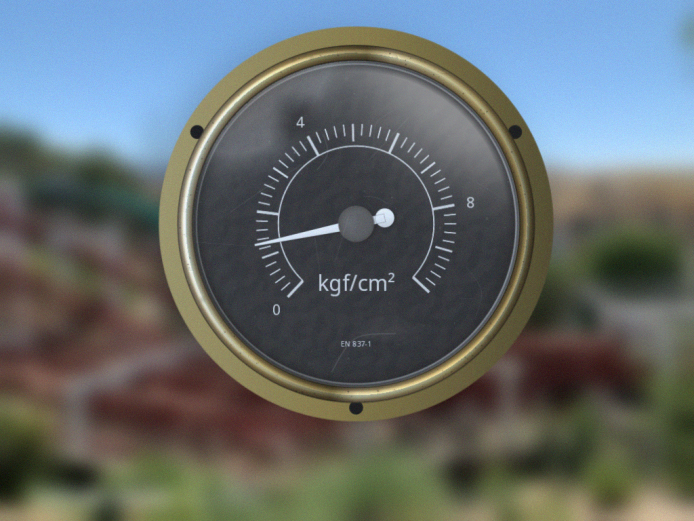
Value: 1.3,kg/cm²
